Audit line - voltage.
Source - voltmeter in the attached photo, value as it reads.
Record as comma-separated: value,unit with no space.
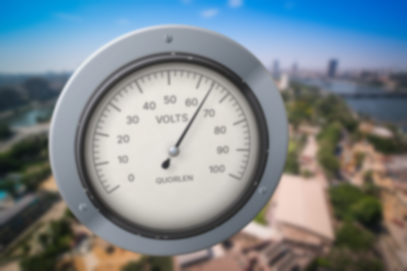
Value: 64,V
